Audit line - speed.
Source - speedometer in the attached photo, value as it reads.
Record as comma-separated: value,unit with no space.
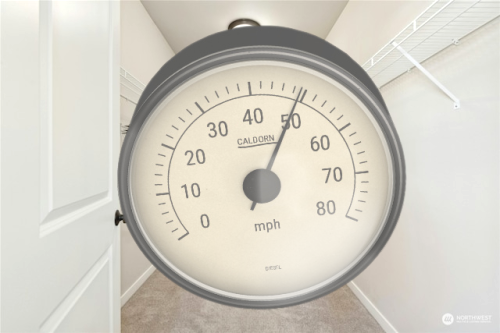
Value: 49,mph
